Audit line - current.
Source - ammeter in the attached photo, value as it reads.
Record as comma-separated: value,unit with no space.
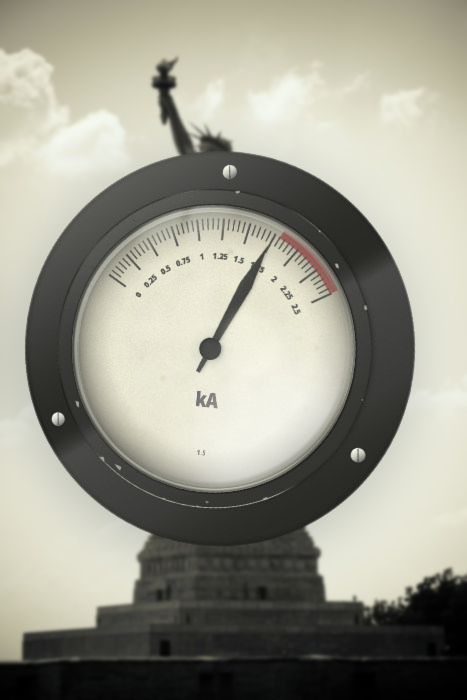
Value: 1.75,kA
